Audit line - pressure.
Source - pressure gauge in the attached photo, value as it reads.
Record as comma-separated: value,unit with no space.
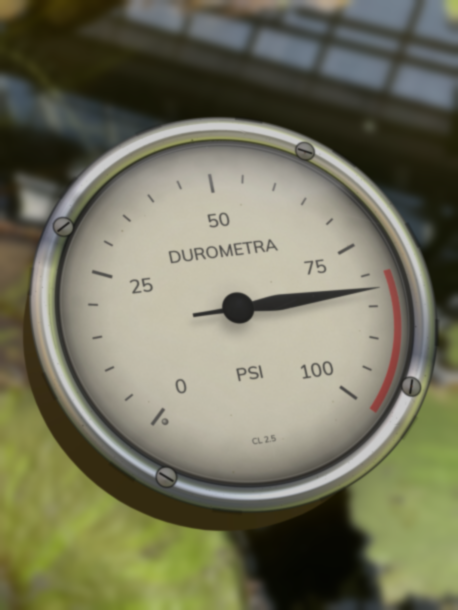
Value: 82.5,psi
